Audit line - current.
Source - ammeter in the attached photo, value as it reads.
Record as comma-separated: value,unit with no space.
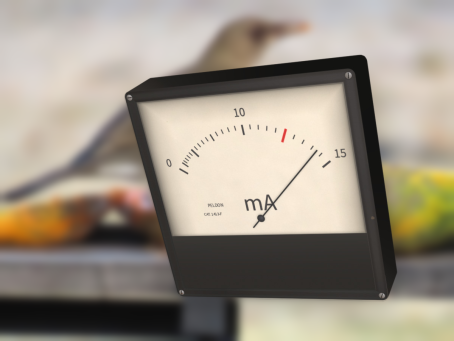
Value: 14.25,mA
